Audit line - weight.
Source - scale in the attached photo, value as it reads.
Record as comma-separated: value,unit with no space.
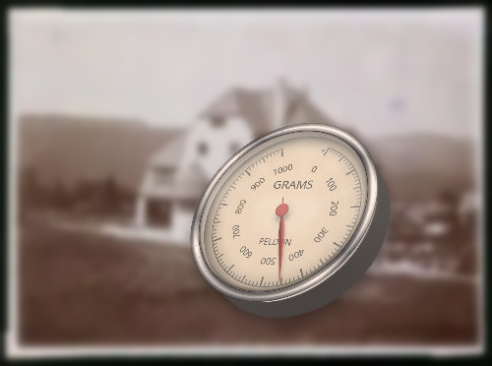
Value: 450,g
